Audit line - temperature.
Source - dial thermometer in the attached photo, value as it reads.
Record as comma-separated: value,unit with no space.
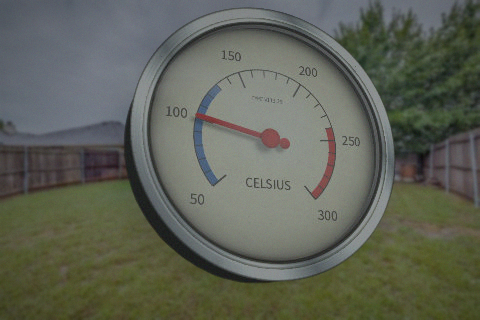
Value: 100,°C
